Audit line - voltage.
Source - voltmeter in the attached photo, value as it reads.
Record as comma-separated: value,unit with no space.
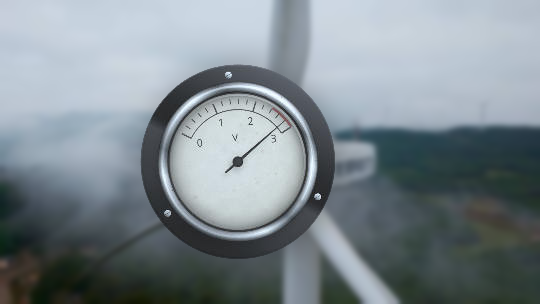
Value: 2.8,V
